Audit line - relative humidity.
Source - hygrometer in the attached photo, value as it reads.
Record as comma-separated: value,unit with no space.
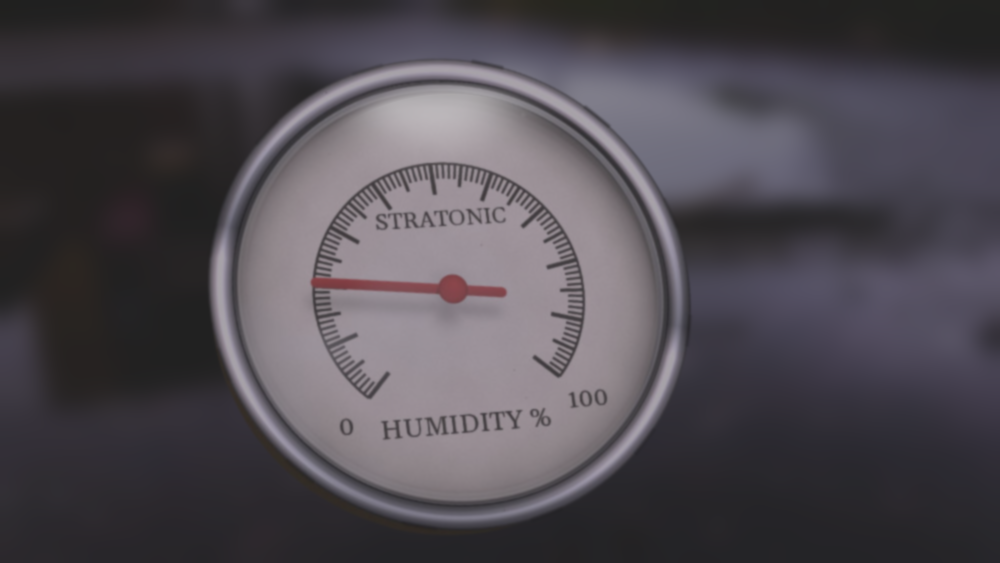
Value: 20,%
